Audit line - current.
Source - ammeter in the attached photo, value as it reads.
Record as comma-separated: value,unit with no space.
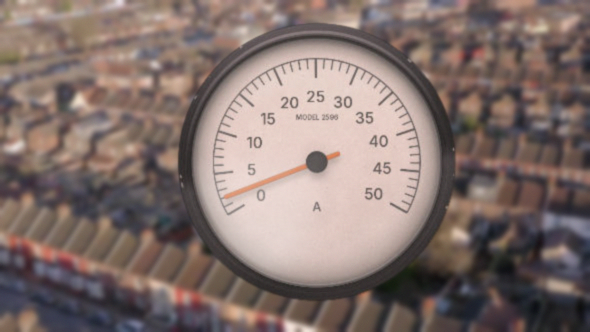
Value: 2,A
